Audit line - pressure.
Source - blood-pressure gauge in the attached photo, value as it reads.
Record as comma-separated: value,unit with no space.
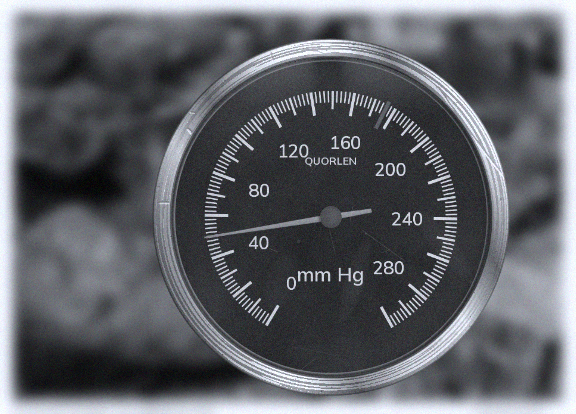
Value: 50,mmHg
